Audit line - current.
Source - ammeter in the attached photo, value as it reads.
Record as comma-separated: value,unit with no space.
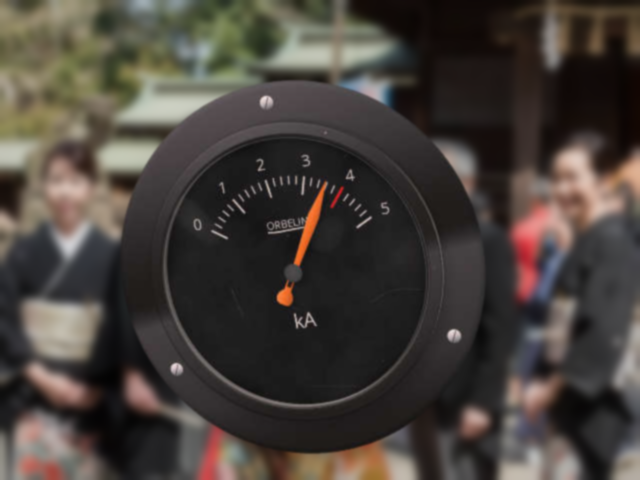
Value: 3.6,kA
